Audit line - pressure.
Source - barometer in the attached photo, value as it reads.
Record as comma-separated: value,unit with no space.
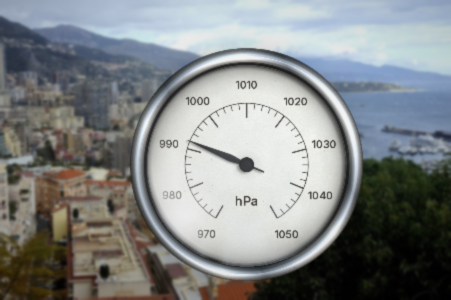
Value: 992,hPa
